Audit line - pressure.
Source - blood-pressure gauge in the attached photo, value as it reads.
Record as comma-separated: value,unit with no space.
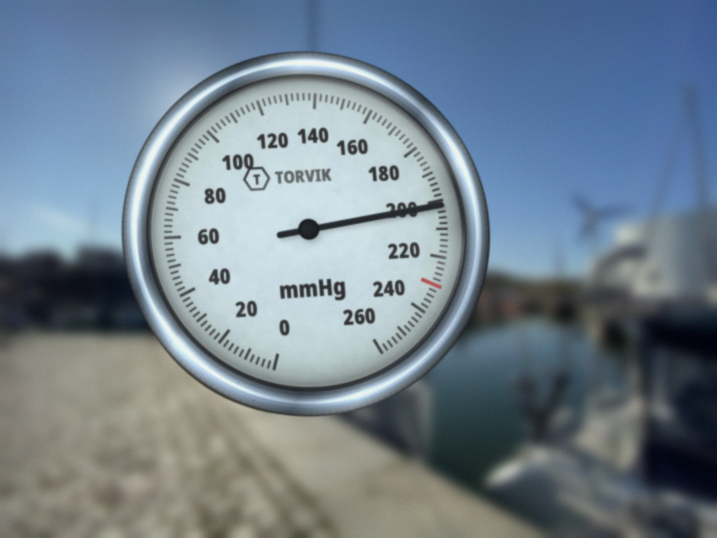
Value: 202,mmHg
